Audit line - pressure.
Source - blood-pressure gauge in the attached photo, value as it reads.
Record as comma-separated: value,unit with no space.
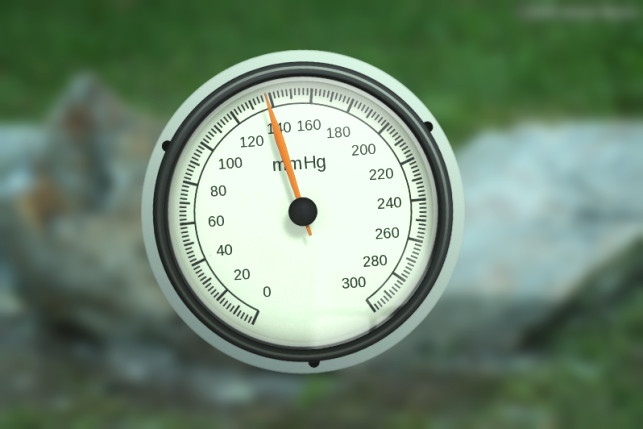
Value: 138,mmHg
